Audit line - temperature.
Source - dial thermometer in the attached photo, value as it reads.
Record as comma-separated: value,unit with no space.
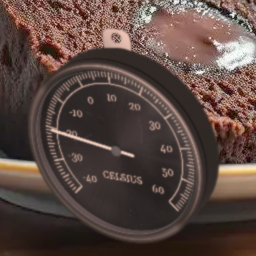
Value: -20,°C
